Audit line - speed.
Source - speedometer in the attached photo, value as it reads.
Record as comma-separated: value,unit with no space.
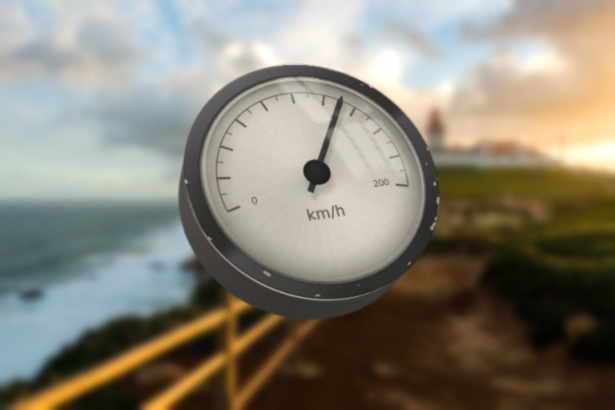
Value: 130,km/h
